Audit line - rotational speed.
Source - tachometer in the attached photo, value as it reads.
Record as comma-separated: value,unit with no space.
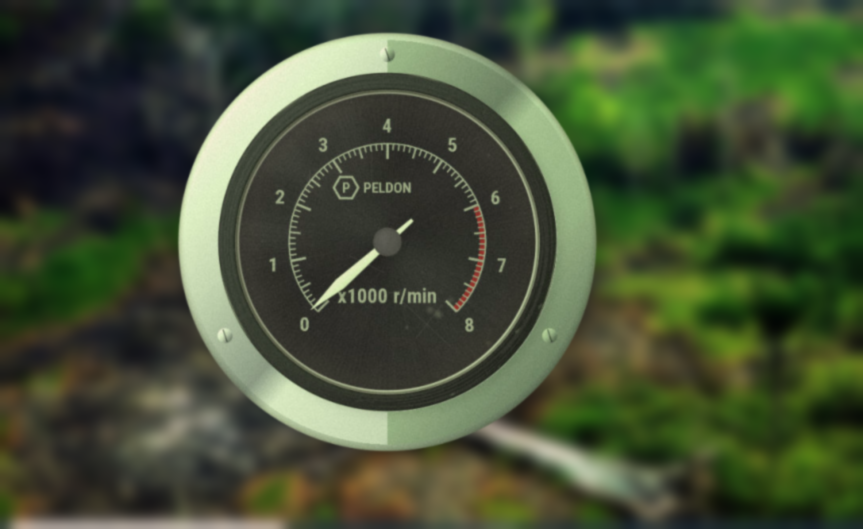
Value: 100,rpm
